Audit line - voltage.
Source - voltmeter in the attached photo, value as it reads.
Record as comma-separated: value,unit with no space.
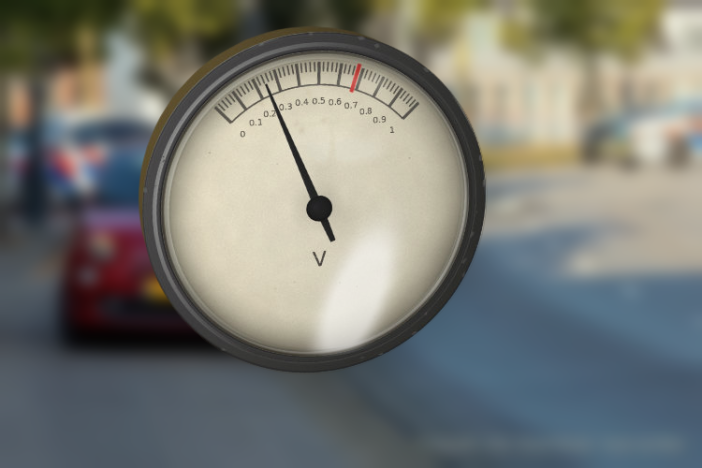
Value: 0.24,V
